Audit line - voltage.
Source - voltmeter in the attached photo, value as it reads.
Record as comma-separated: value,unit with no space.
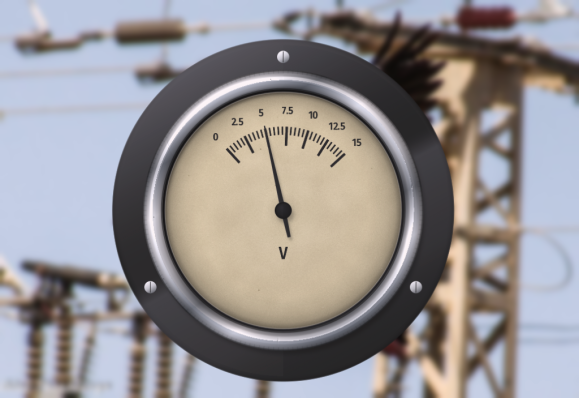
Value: 5,V
